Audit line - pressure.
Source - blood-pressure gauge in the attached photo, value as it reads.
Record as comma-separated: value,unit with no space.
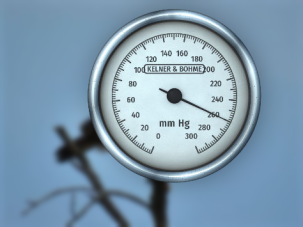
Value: 260,mmHg
